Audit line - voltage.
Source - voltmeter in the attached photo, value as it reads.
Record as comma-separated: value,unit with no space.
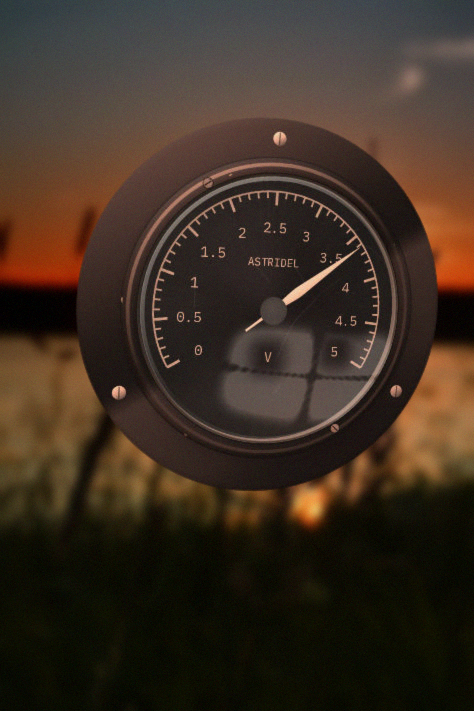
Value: 3.6,V
